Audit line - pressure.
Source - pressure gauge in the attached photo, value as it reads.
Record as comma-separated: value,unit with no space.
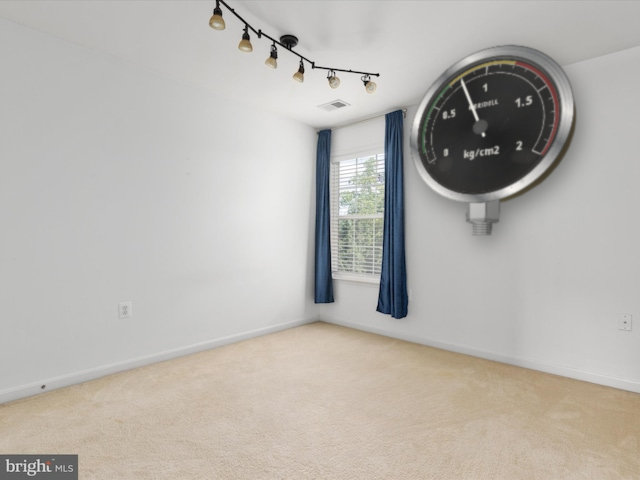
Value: 0.8,kg/cm²
